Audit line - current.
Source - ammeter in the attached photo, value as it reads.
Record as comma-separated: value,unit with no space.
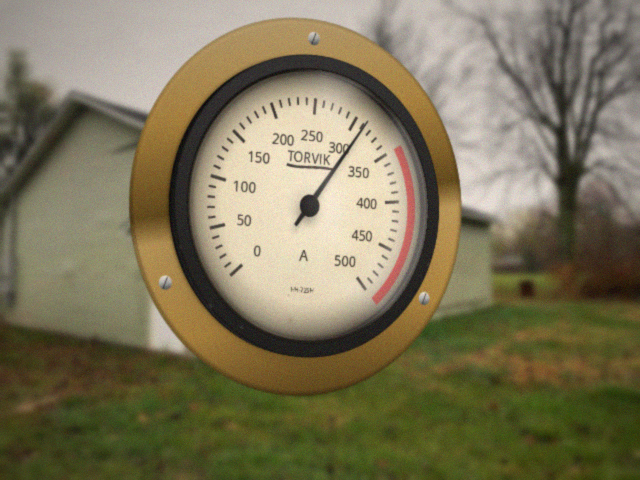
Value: 310,A
